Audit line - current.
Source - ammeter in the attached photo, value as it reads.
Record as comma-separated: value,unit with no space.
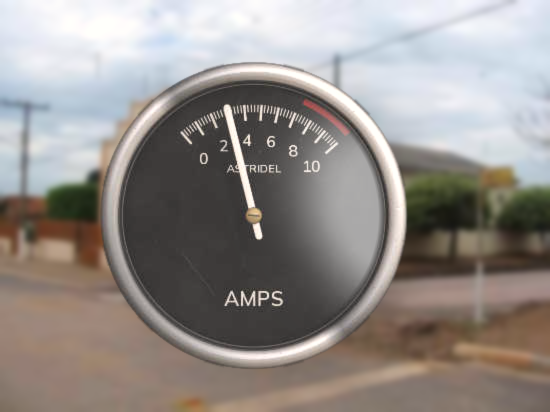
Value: 3,A
